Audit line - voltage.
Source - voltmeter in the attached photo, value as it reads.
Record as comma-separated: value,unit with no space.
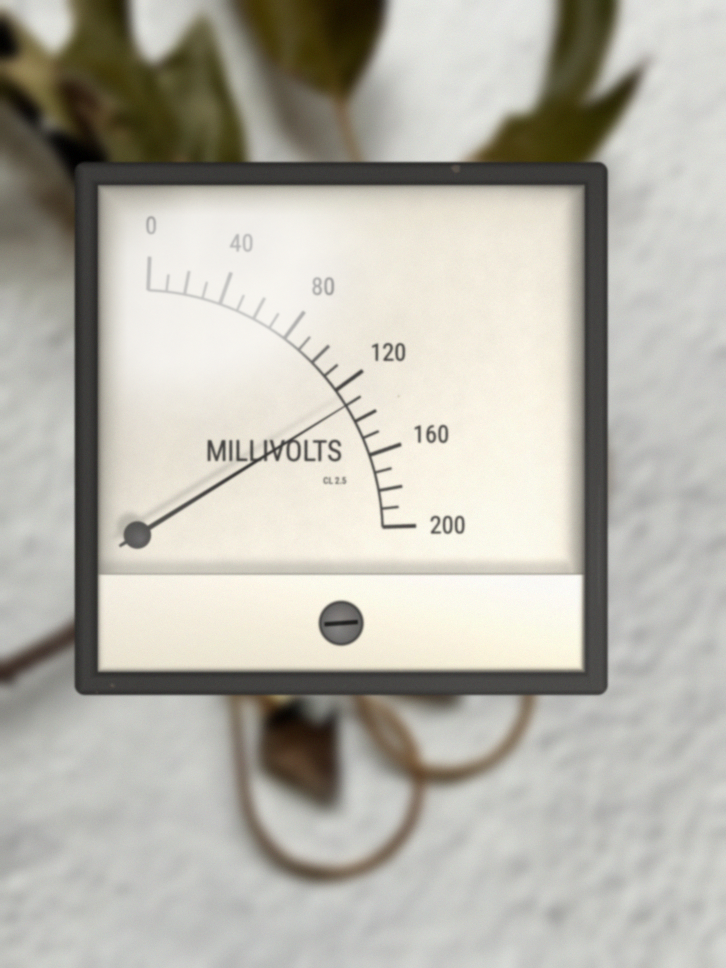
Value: 130,mV
